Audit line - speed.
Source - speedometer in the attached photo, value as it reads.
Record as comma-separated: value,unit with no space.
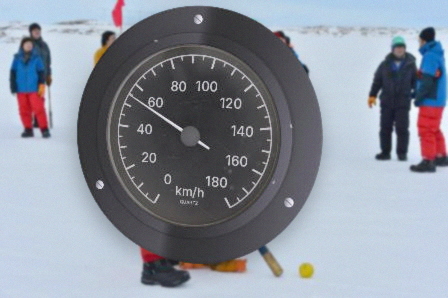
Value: 55,km/h
